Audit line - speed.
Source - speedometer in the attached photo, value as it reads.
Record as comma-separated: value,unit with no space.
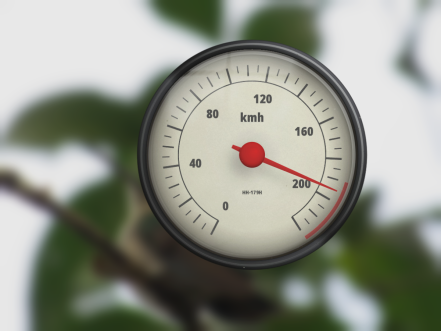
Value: 195,km/h
